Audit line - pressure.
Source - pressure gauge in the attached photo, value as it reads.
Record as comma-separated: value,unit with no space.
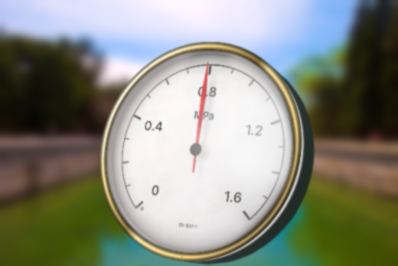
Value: 0.8,MPa
